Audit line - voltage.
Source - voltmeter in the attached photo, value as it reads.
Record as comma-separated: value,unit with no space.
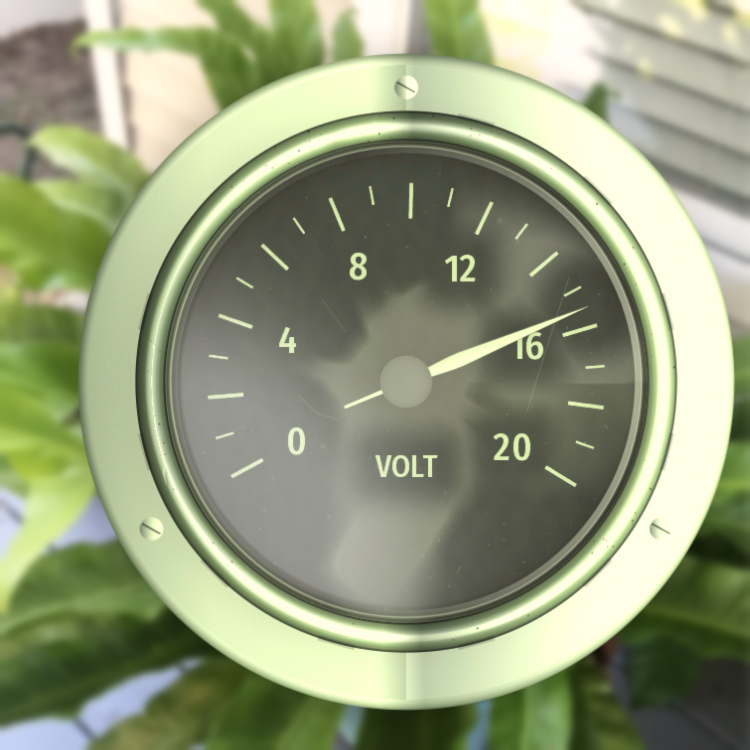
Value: 15.5,V
